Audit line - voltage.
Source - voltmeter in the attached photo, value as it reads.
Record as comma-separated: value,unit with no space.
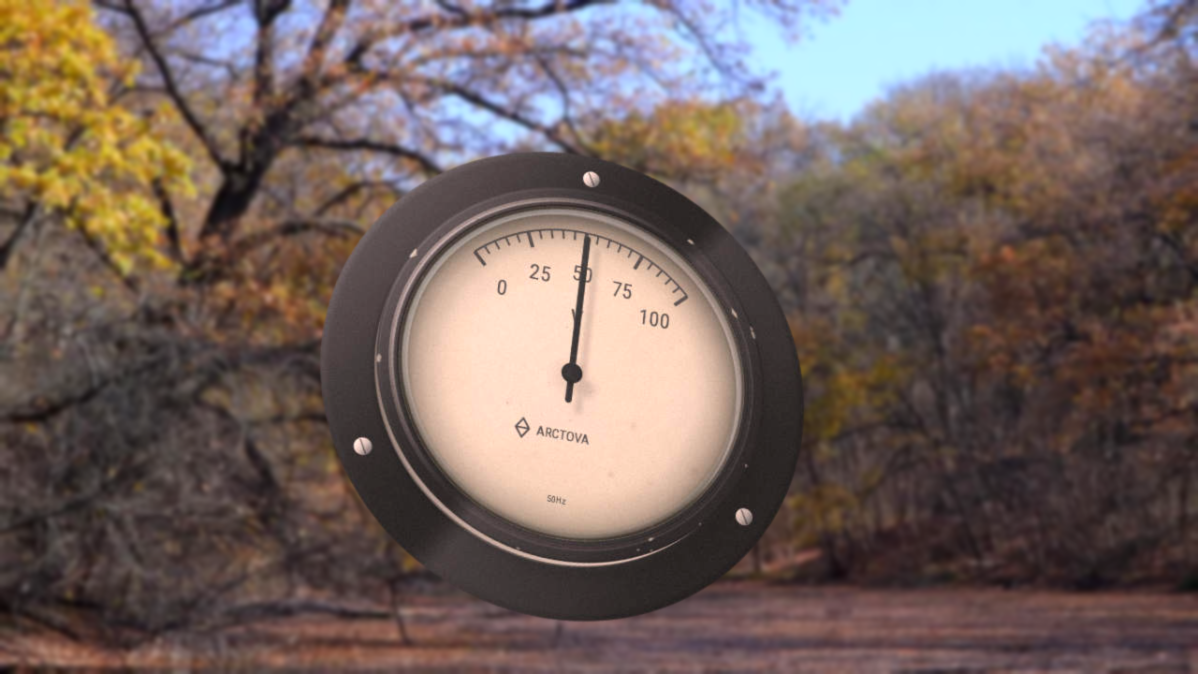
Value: 50,V
